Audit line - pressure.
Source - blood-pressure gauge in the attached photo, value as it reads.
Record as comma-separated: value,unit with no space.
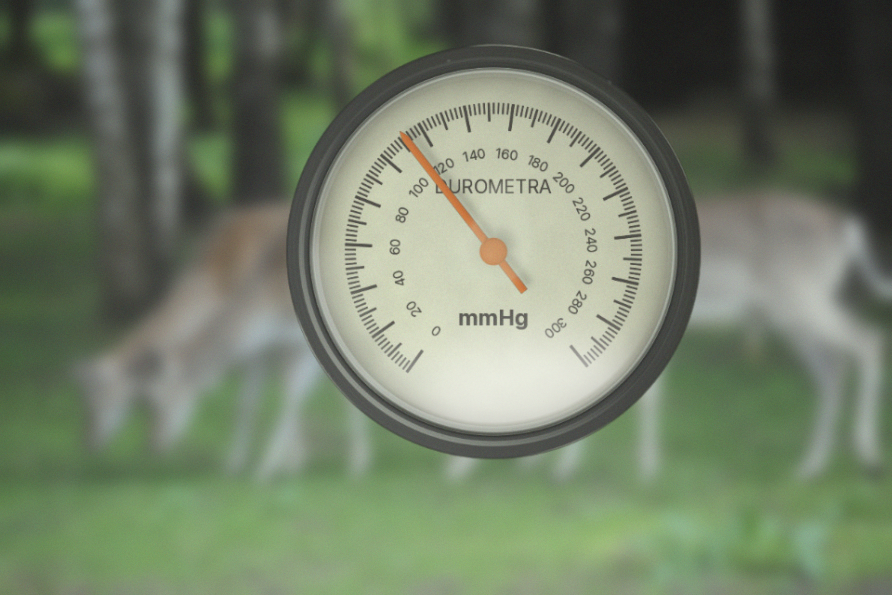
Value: 112,mmHg
